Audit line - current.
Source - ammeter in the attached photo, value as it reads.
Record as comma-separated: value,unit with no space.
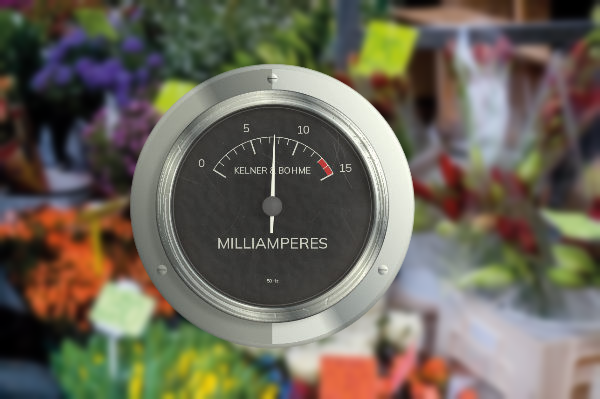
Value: 7.5,mA
